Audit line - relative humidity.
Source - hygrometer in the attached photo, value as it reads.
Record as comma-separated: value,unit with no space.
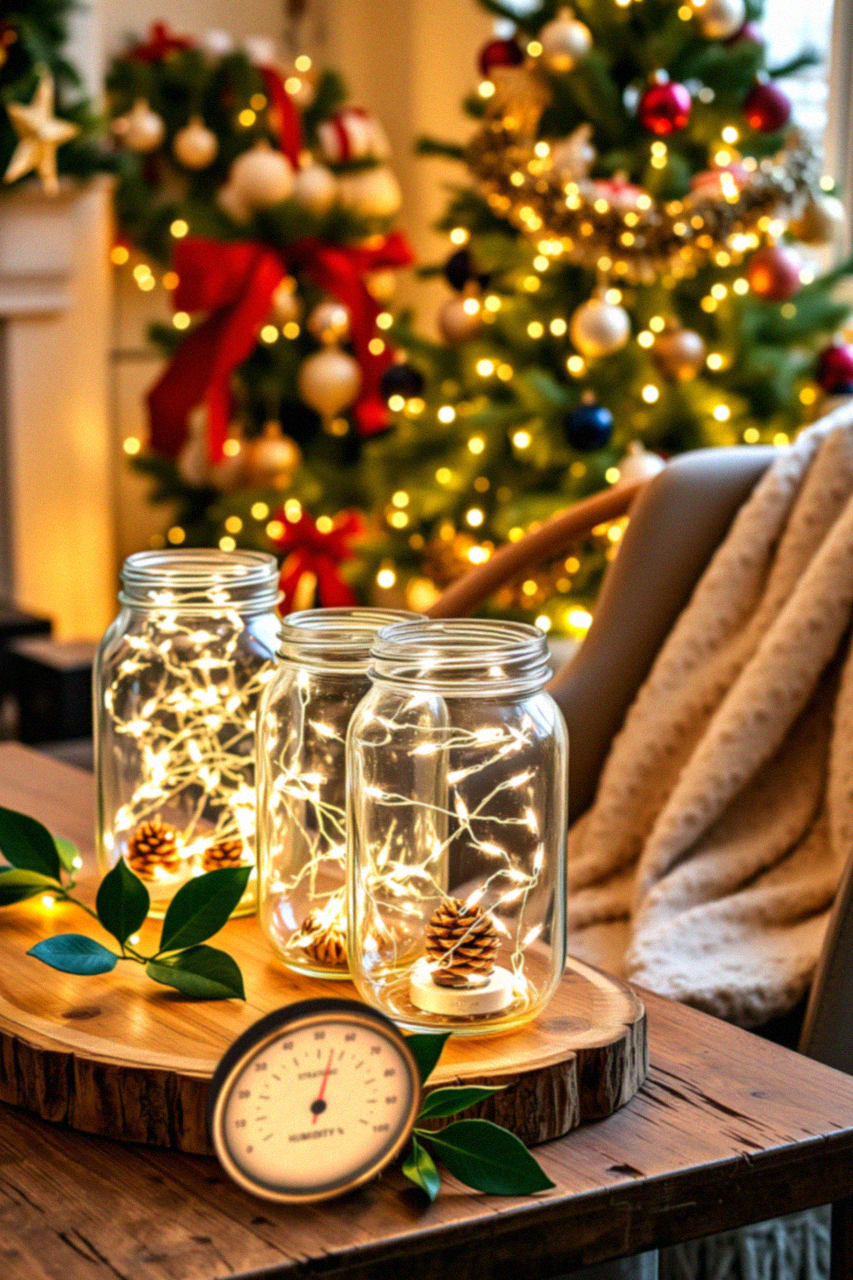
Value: 55,%
